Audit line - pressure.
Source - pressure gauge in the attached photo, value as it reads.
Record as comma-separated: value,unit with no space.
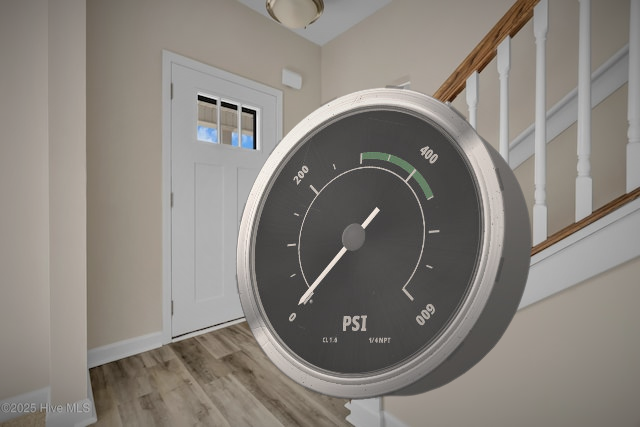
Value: 0,psi
